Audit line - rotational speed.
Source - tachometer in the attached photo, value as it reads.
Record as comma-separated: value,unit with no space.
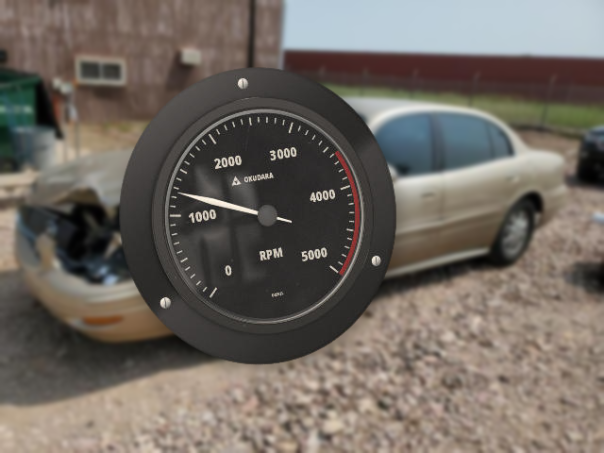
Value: 1250,rpm
